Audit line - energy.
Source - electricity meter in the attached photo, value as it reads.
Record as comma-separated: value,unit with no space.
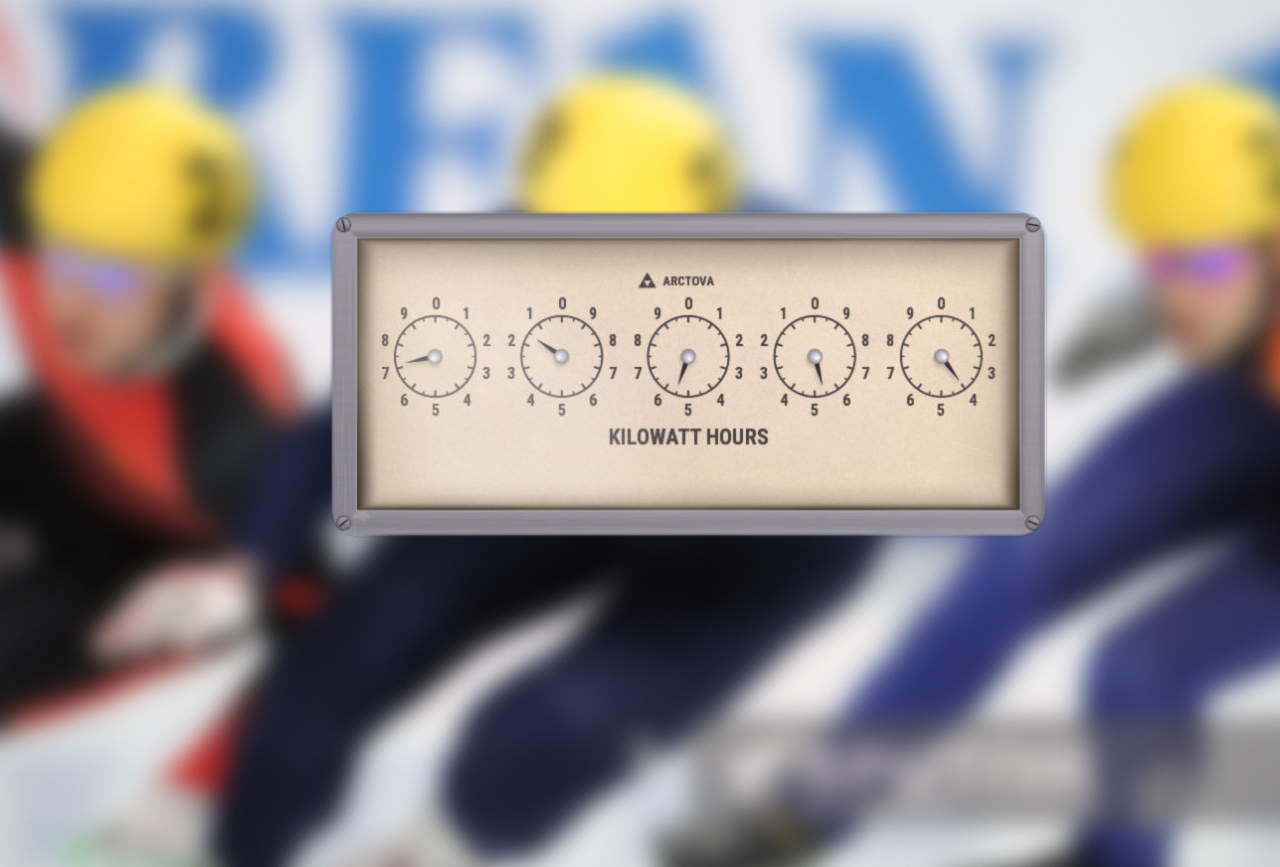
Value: 71554,kWh
